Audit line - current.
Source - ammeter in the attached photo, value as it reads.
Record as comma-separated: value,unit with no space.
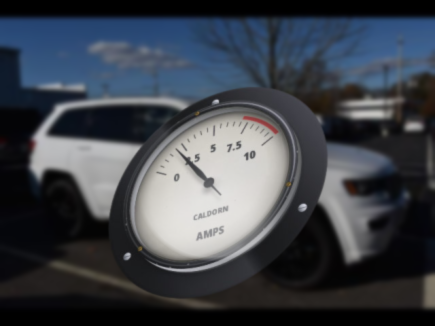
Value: 2,A
